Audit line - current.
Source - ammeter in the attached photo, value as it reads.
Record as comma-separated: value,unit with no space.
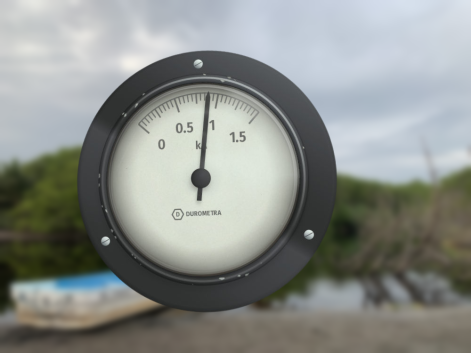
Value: 0.9,kA
